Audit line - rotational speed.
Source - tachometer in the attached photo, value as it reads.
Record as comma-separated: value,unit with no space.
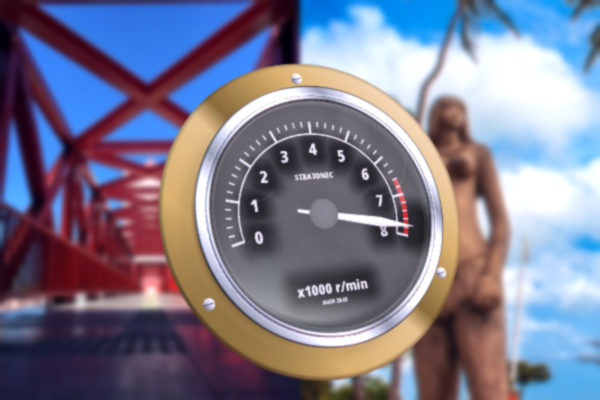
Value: 7800,rpm
